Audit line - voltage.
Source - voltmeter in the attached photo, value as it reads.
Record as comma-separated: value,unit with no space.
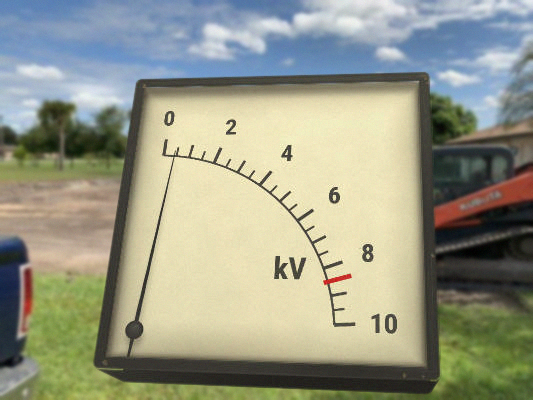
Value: 0.5,kV
